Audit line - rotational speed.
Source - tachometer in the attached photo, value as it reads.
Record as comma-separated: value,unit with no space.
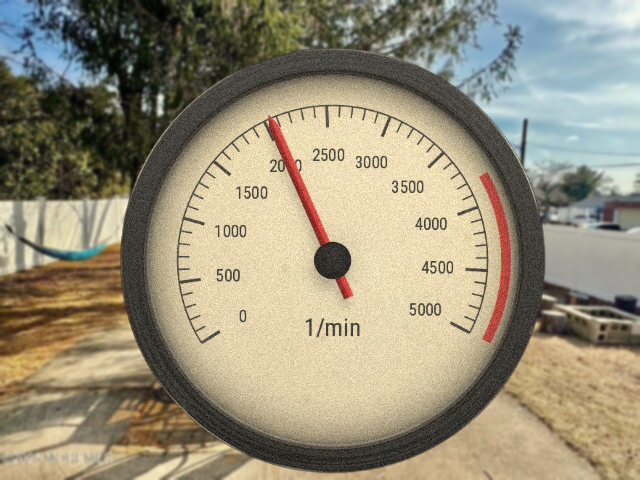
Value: 2050,rpm
